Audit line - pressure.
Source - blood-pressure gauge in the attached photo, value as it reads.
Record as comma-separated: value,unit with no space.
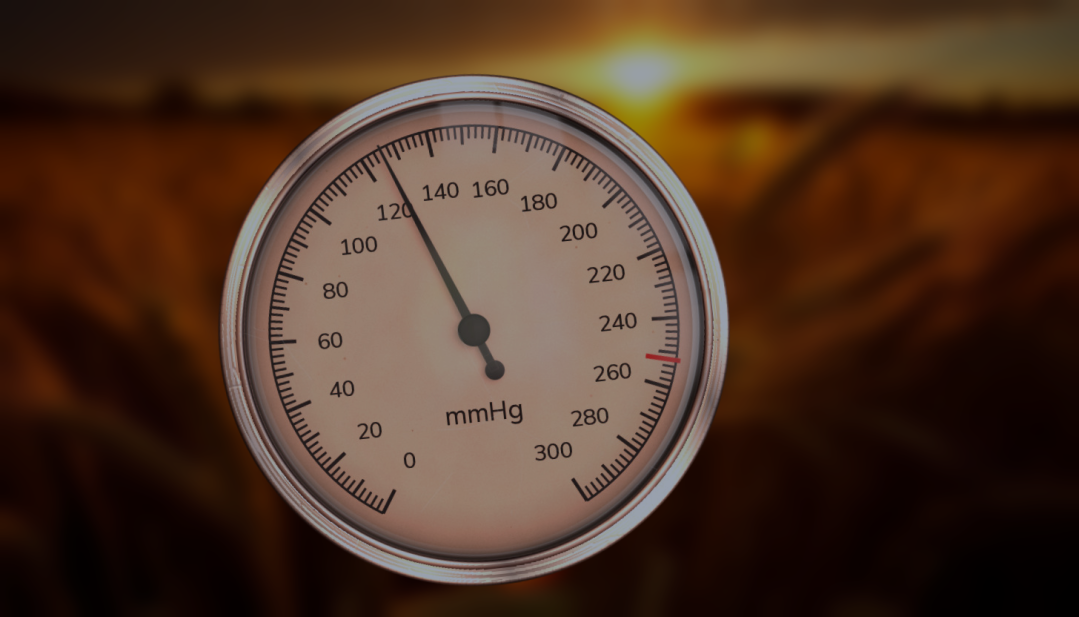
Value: 126,mmHg
